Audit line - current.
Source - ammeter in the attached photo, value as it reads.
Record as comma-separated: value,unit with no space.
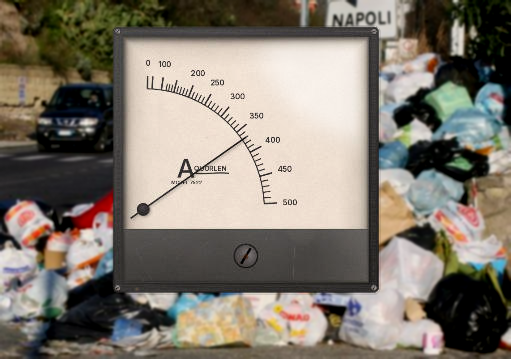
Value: 370,A
